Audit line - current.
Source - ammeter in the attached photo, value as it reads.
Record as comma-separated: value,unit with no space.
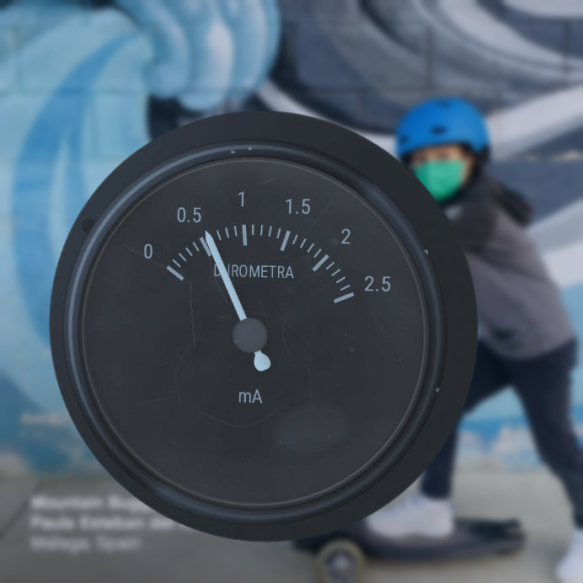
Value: 0.6,mA
